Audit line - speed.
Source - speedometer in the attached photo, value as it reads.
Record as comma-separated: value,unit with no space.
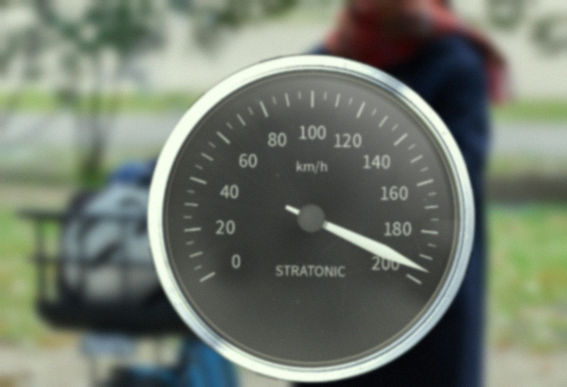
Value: 195,km/h
